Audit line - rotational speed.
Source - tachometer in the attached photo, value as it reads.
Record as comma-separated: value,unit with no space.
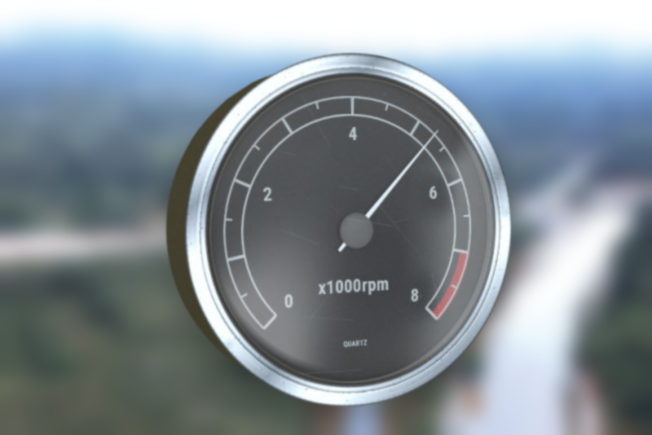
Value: 5250,rpm
